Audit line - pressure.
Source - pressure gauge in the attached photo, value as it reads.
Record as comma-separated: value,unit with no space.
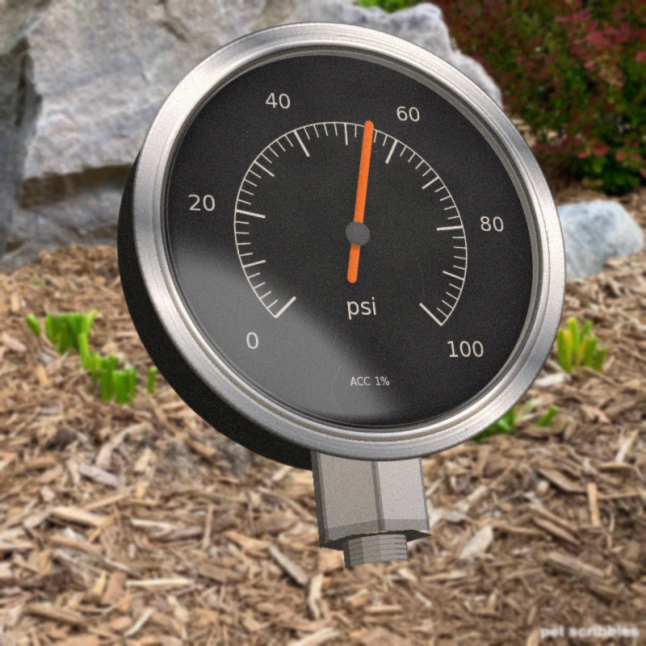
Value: 54,psi
